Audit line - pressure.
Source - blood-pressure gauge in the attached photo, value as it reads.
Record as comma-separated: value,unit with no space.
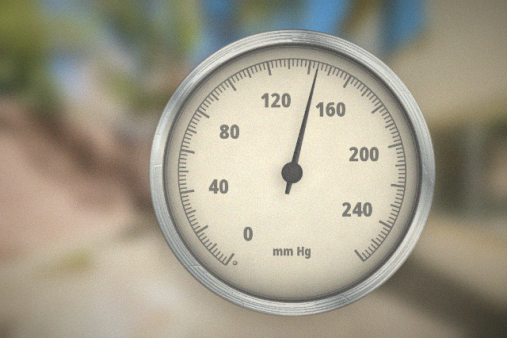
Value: 144,mmHg
